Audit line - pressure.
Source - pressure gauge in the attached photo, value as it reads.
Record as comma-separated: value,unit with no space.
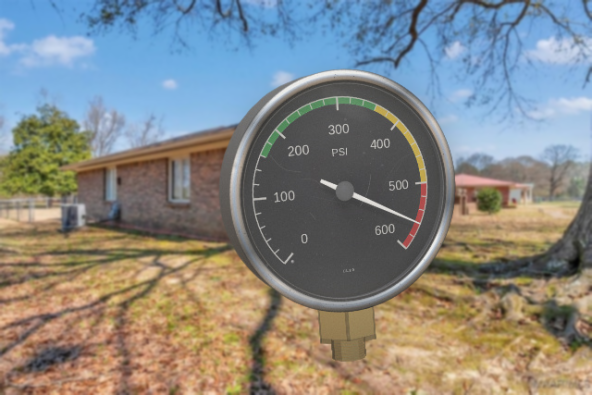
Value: 560,psi
